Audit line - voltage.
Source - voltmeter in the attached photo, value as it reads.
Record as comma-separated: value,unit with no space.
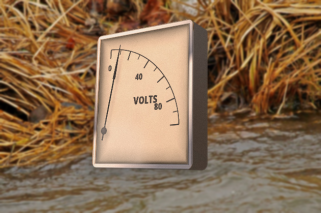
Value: 10,V
